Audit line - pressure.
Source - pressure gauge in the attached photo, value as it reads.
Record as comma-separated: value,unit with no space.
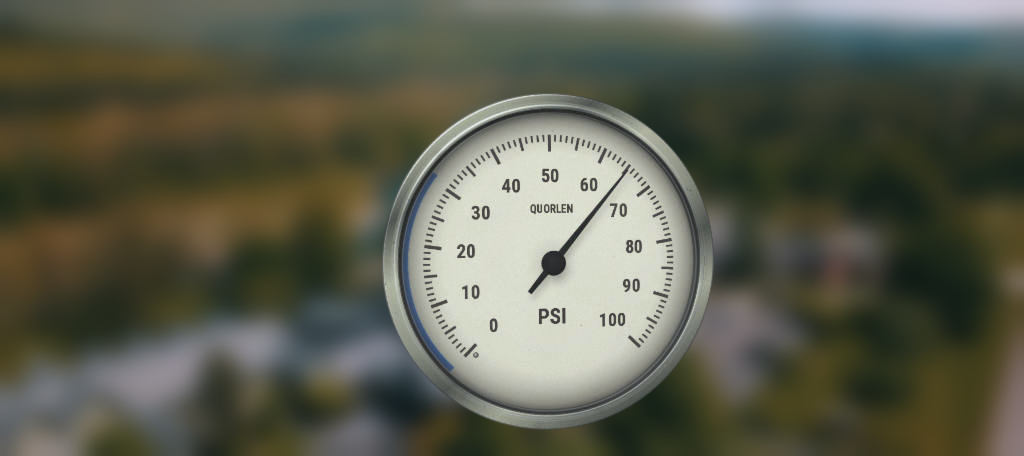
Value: 65,psi
